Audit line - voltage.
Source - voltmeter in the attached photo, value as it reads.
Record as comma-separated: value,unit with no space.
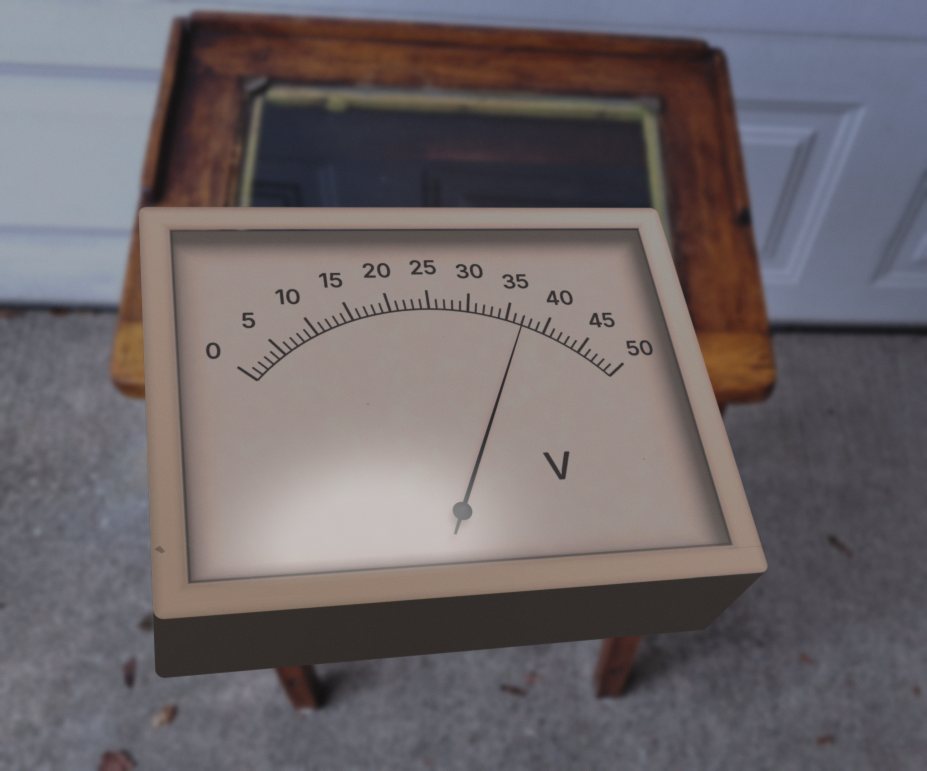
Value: 37,V
